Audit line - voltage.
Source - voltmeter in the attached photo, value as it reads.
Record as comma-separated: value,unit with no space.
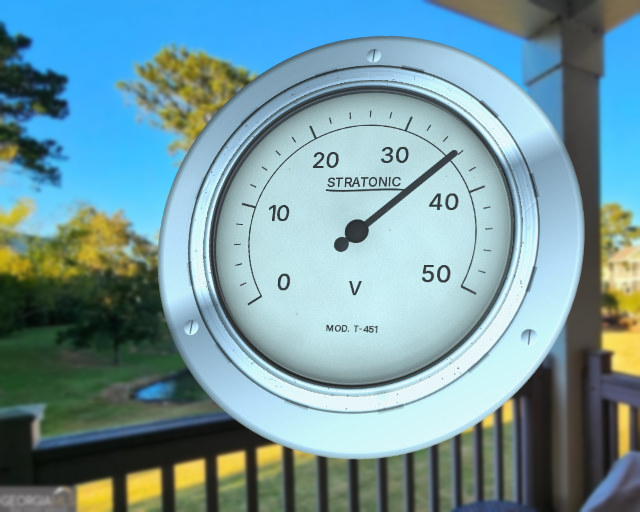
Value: 36,V
